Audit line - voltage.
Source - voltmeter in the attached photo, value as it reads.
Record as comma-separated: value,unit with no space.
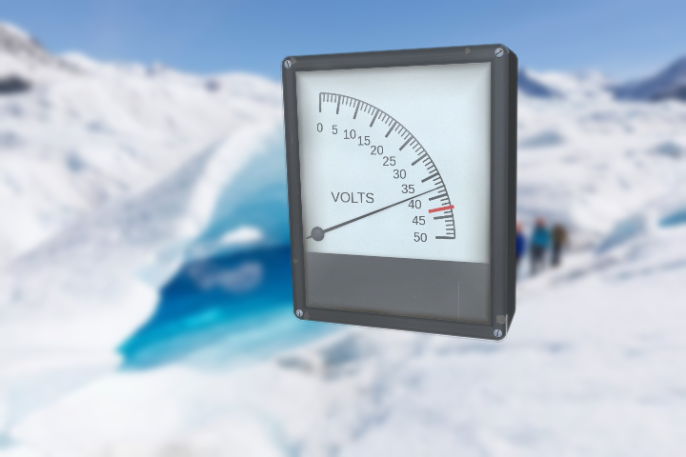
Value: 38,V
